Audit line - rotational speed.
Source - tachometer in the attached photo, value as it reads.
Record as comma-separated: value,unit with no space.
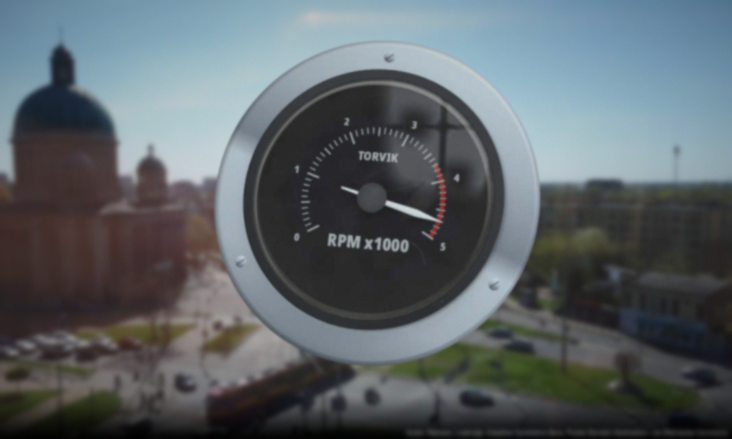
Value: 4700,rpm
